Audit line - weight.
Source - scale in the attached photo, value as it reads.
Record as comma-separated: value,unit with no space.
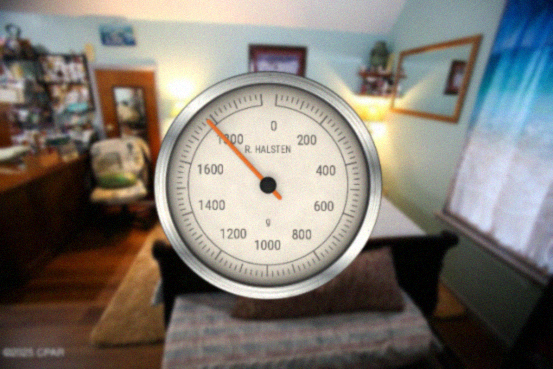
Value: 1780,g
